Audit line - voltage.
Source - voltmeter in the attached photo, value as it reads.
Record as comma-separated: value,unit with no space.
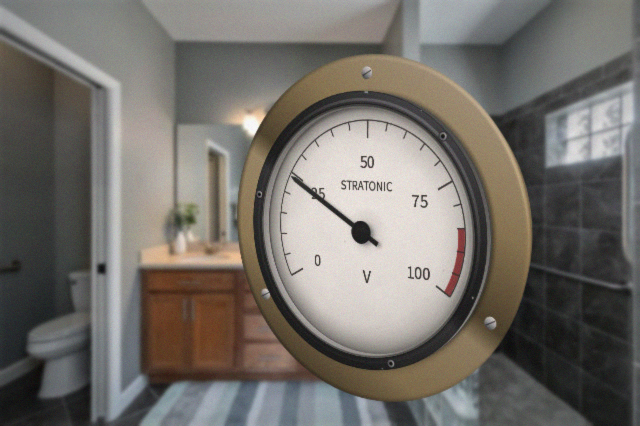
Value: 25,V
